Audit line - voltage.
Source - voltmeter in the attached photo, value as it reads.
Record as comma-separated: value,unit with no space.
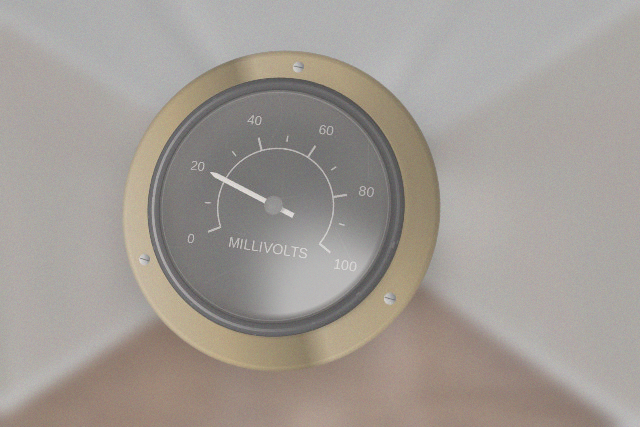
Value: 20,mV
